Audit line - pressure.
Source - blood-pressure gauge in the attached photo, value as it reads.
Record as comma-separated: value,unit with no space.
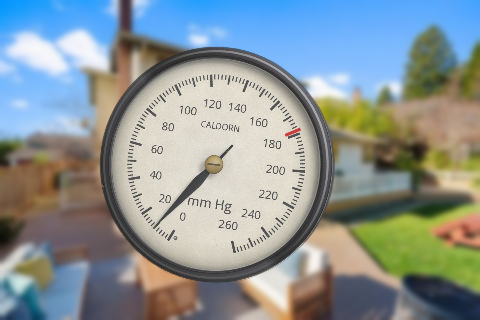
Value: 10,mmHg
